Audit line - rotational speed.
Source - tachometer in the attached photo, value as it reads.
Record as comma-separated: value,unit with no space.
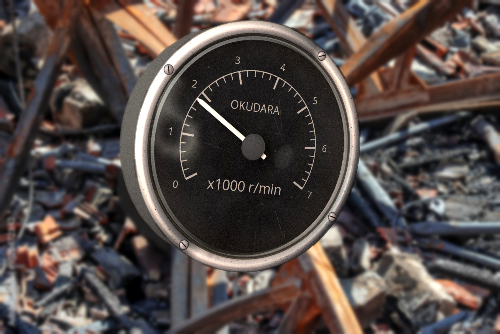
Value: 1800,rpm
